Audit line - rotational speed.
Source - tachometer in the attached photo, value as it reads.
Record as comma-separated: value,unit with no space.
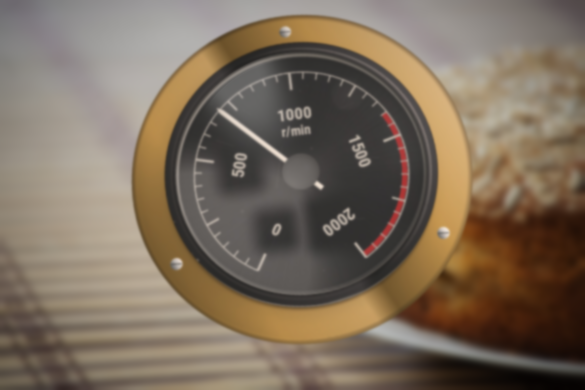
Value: 700,rpm
